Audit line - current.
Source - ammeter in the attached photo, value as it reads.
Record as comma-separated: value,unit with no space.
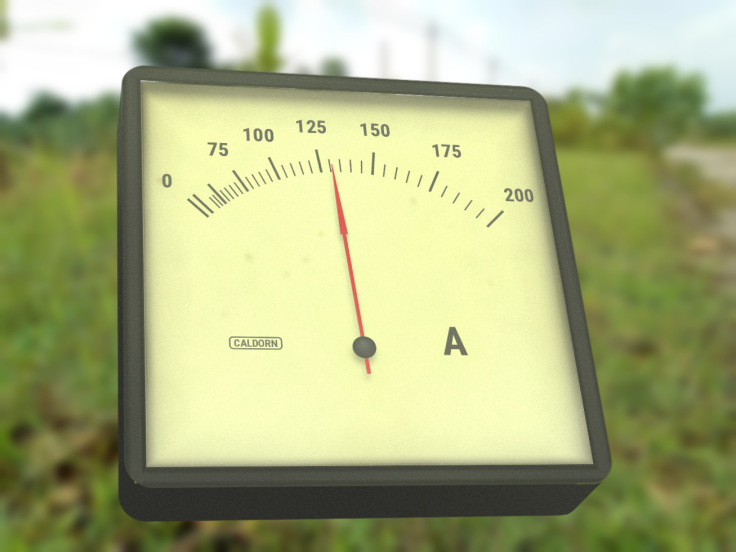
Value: 130,A
